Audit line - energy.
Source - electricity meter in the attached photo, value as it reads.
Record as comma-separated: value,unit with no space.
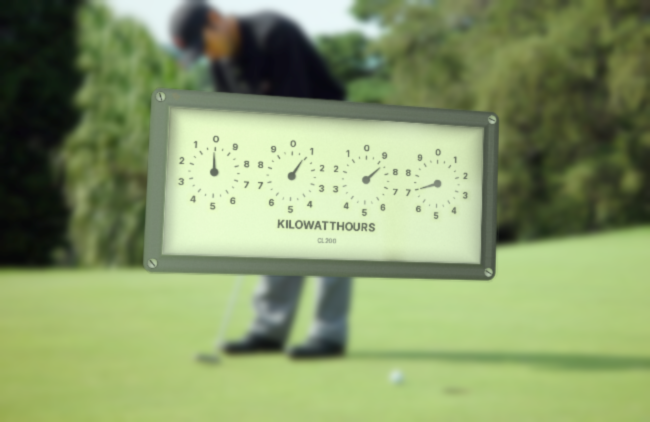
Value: 87,kWh
